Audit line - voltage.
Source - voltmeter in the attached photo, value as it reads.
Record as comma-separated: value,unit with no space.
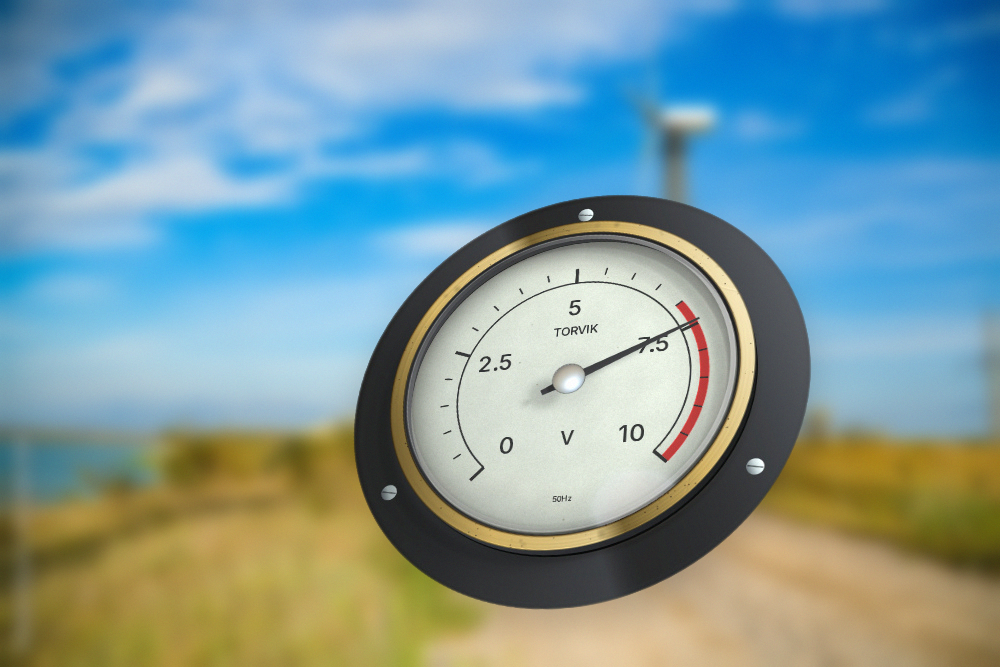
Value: 7.5,V
